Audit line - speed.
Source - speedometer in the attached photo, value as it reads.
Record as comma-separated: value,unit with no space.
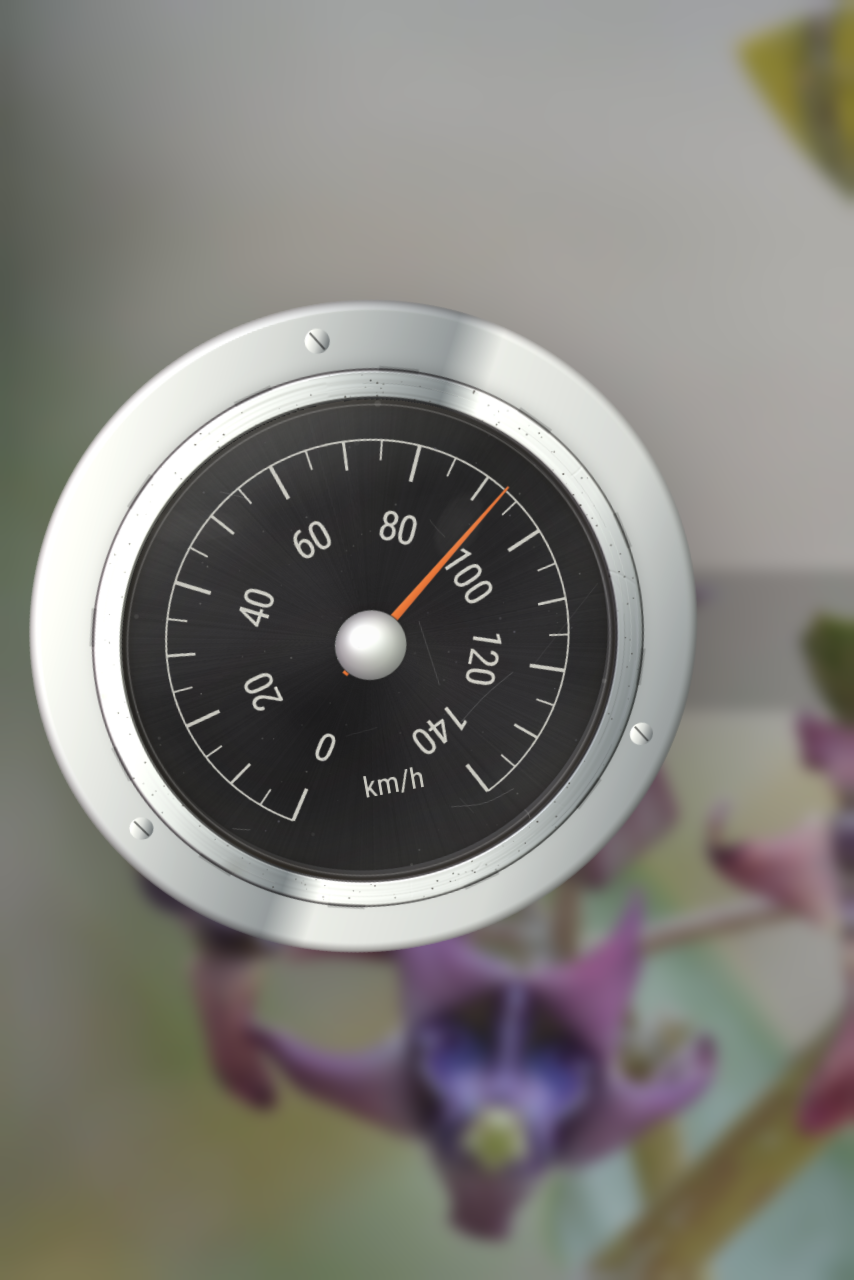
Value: 92.5,km/h
